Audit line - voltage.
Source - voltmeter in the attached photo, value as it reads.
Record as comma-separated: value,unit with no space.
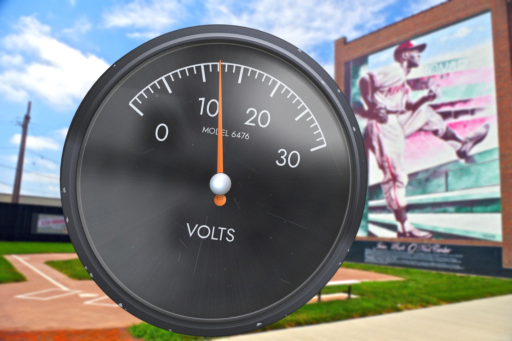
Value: 12,V
